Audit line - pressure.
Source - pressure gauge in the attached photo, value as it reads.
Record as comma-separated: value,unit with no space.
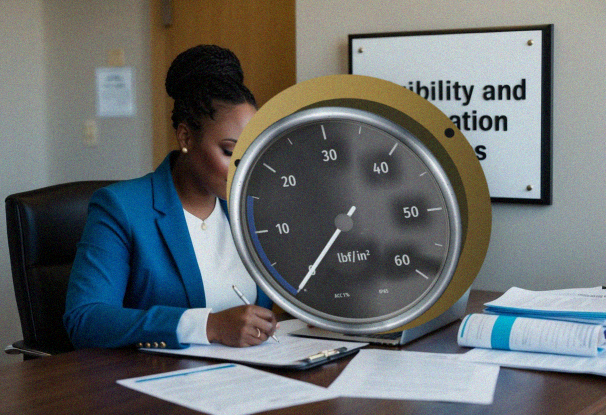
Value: 0,psi
